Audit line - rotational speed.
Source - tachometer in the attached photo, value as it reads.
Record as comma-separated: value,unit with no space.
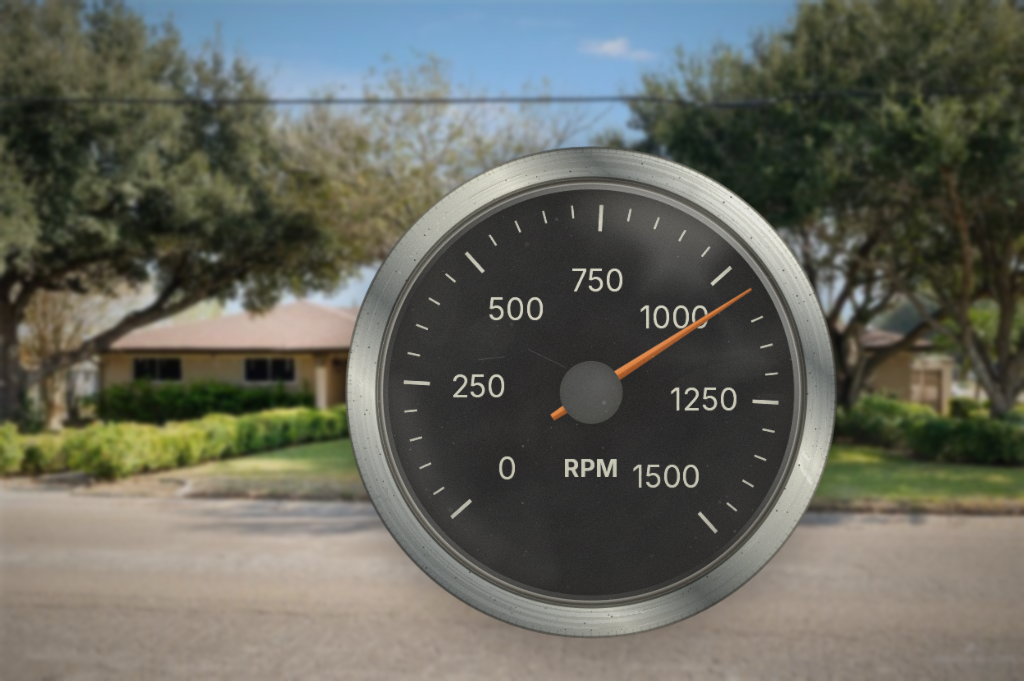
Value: 1050,rpm
